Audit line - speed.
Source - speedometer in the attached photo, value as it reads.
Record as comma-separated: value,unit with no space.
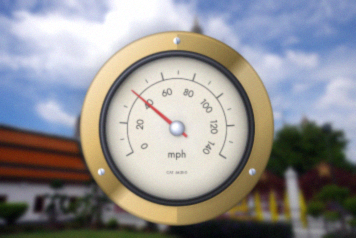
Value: 40,mph
